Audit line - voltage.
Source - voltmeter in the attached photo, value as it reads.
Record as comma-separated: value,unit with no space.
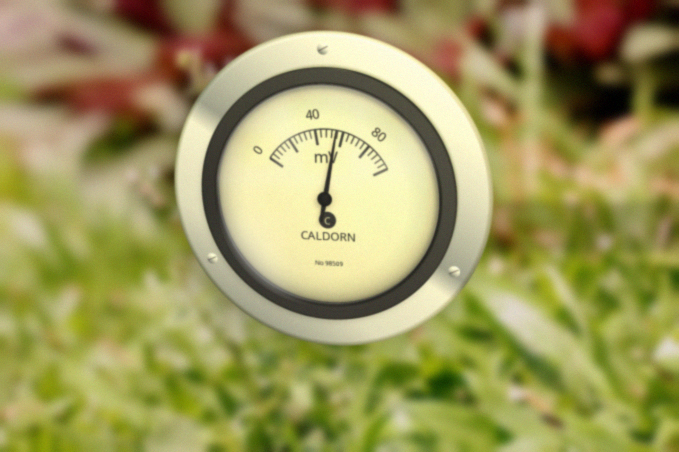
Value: 56,mV
